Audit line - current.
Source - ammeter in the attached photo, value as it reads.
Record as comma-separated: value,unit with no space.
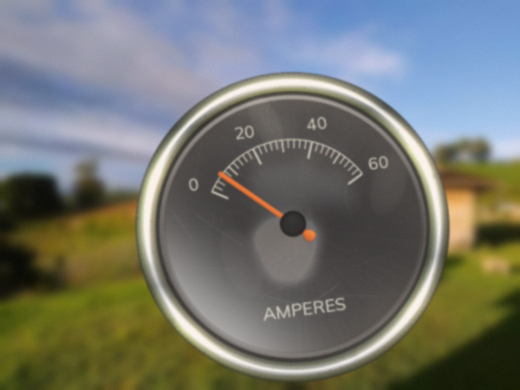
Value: 6,A
